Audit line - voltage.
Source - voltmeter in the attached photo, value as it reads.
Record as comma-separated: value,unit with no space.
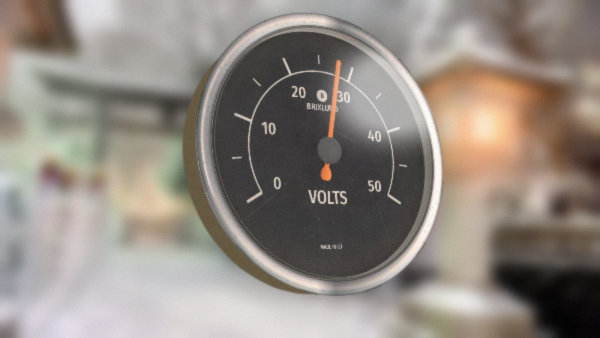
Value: 27.5,V
